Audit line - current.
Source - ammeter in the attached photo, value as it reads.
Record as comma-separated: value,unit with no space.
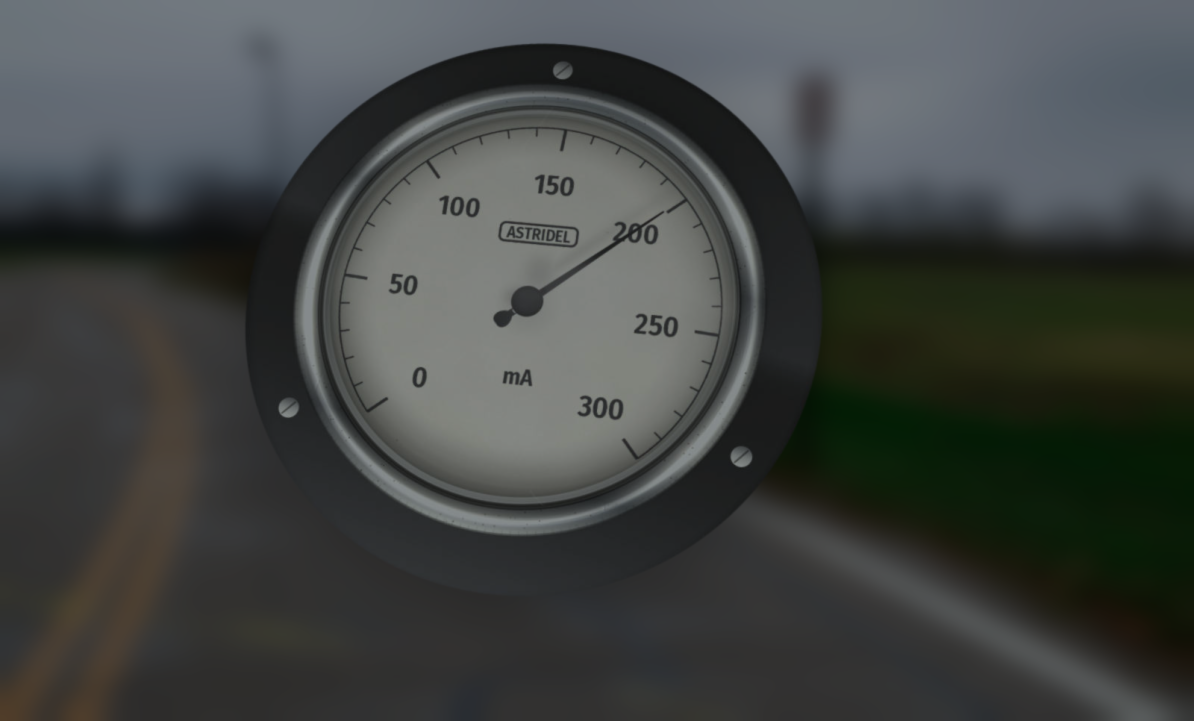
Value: 200,mA
